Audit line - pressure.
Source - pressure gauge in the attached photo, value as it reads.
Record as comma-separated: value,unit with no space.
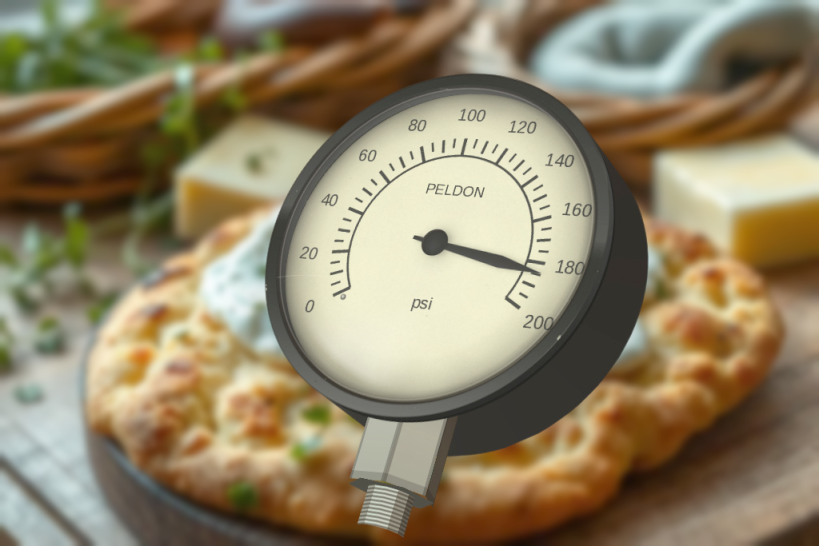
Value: 185,psi
